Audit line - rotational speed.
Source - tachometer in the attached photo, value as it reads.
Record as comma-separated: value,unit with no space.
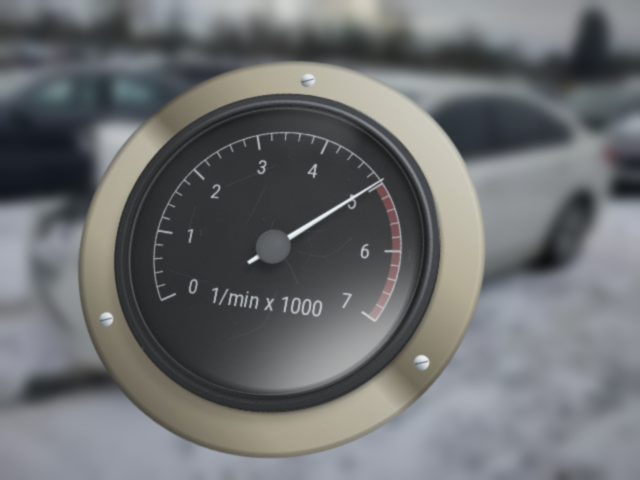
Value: 5000,rpm
